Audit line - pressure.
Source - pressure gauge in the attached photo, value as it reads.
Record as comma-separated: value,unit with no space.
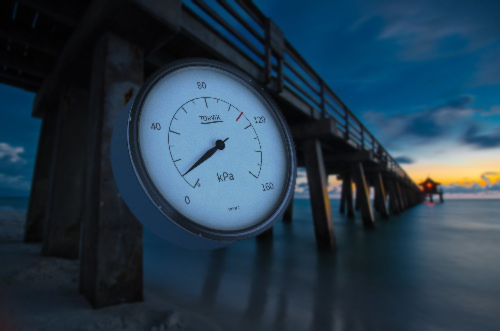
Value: 10,kPa
